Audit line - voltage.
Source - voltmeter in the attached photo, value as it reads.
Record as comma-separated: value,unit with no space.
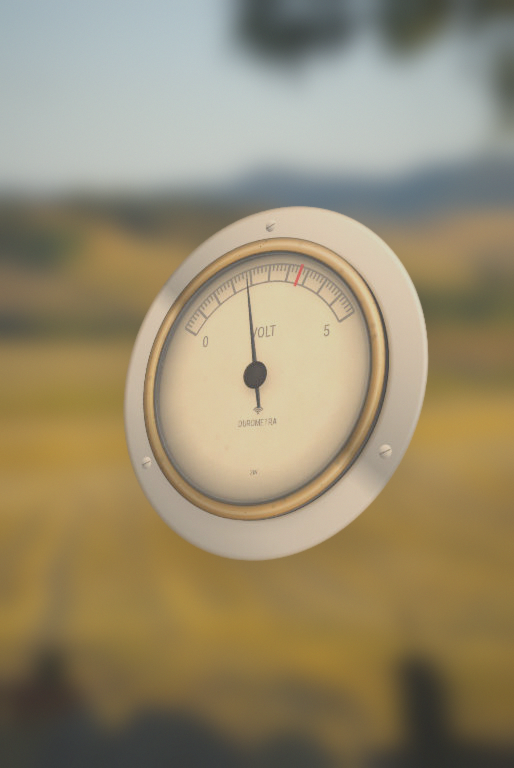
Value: 2,V
